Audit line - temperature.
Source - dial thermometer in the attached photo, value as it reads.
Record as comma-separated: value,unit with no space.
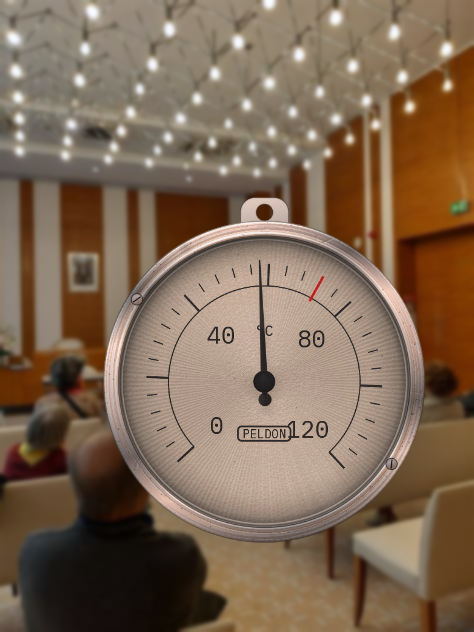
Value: 58,°C
